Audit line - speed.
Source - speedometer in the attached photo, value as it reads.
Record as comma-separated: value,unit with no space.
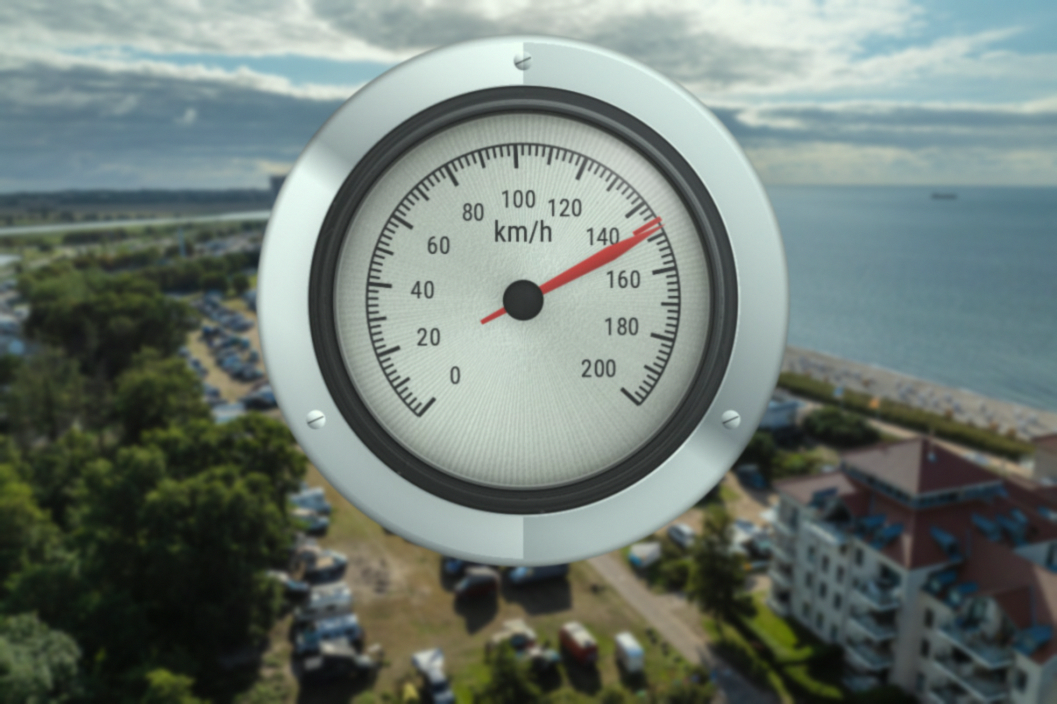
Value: 148,km/h
